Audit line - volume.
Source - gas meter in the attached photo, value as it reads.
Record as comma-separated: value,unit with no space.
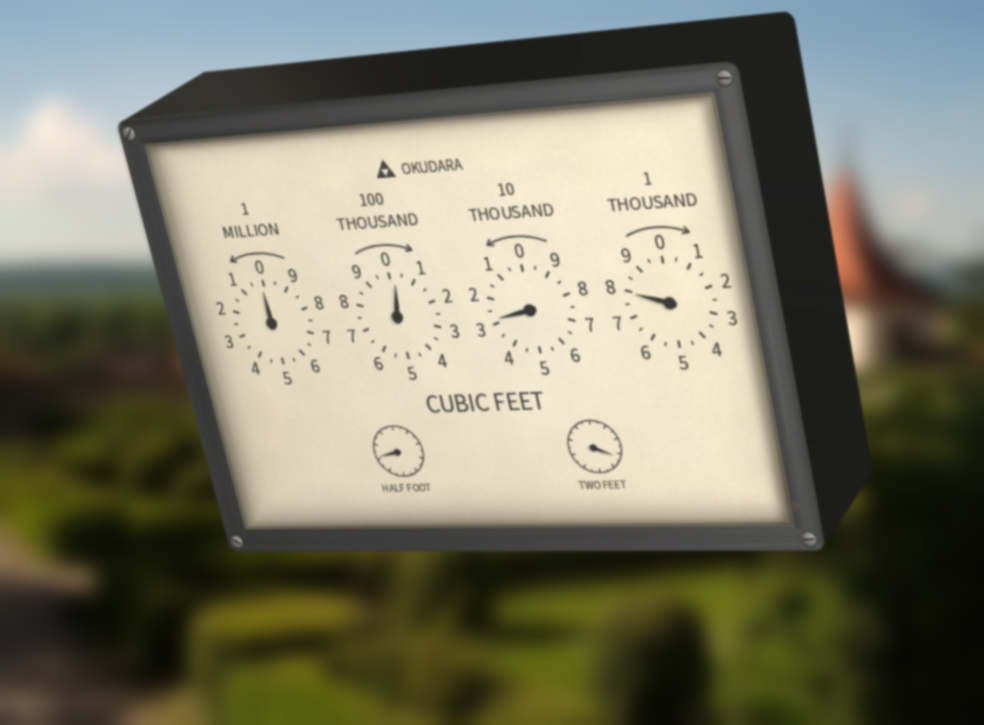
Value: 2800,ft³
